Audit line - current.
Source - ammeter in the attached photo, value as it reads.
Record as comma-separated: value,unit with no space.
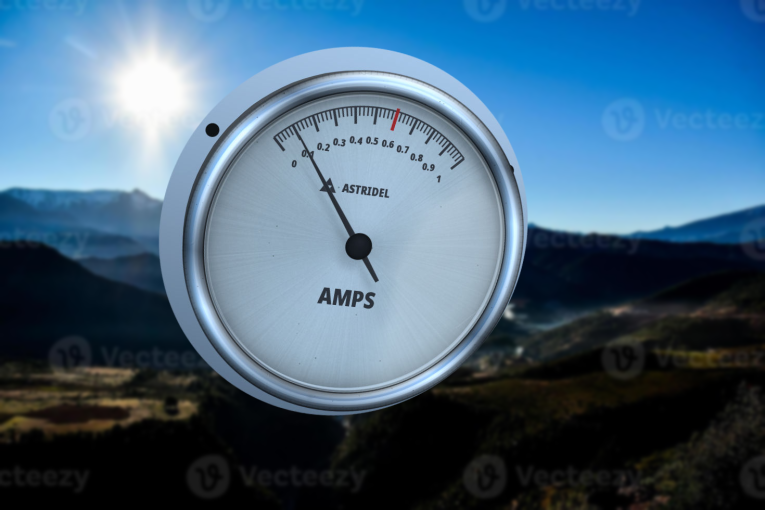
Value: 0.1,A
